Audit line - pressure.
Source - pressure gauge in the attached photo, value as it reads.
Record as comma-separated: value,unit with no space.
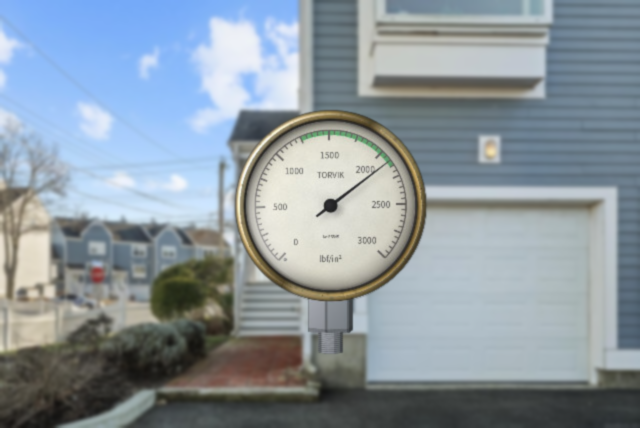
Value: 2100,psi
